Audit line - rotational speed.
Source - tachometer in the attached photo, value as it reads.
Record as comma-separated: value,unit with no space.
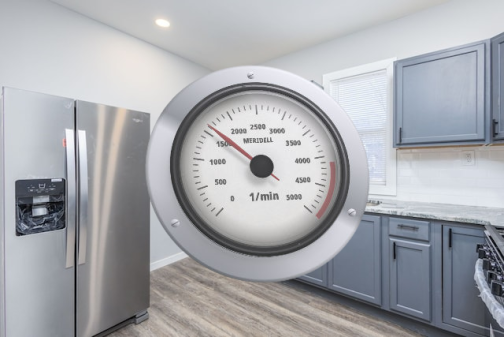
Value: 1600,rpm
